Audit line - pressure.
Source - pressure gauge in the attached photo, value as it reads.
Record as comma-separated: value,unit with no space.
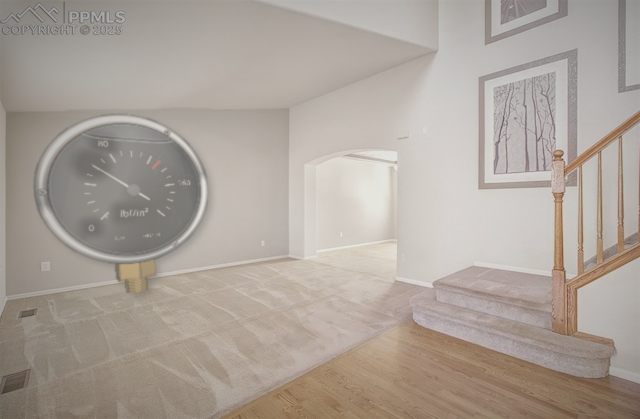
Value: 60,psi
